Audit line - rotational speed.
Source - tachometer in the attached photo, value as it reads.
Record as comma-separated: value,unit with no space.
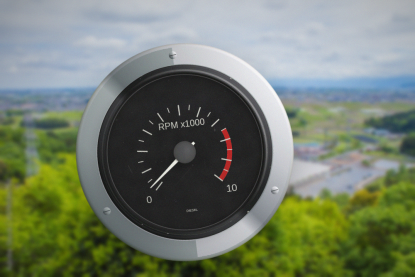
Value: 250,rpm
